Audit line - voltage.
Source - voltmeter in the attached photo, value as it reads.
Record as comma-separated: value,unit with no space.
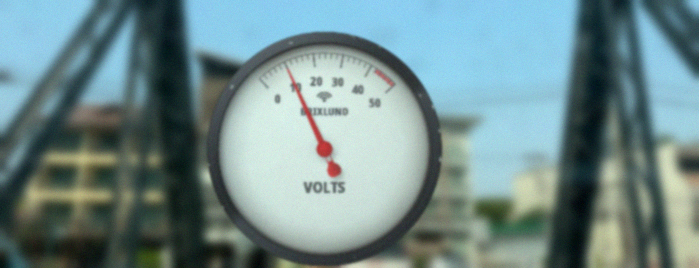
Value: 10,V
